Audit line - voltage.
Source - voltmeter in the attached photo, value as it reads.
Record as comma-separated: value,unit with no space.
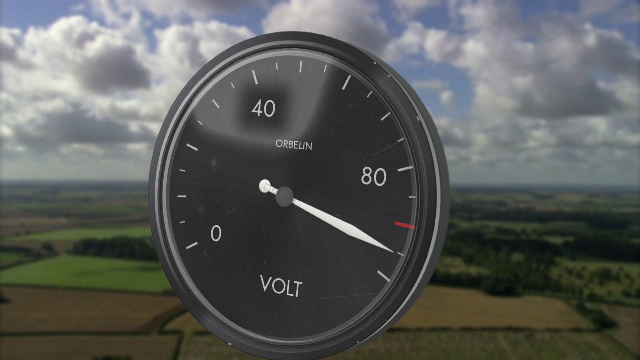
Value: 95,V
